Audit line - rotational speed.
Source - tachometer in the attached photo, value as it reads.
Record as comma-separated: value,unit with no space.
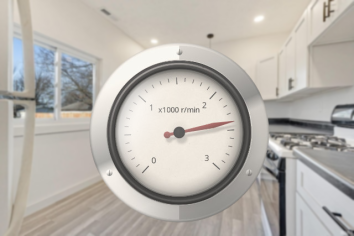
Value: 2400,rpm
